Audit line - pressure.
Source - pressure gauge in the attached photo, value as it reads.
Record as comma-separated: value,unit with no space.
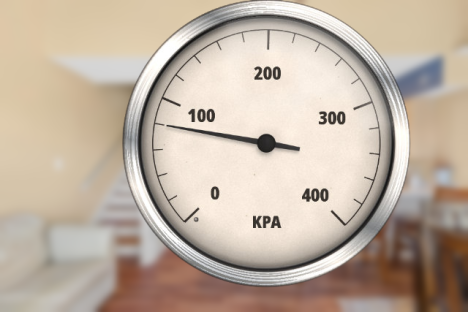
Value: 80,kPa
